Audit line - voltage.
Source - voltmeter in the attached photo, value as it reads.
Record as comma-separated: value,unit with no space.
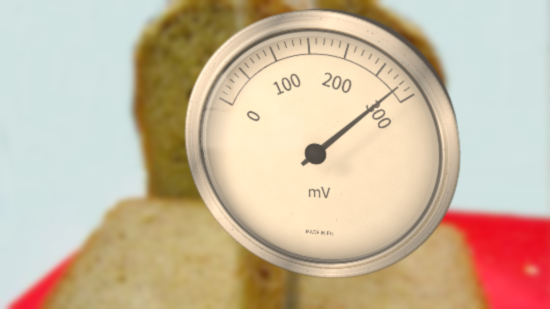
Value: 280,mV
